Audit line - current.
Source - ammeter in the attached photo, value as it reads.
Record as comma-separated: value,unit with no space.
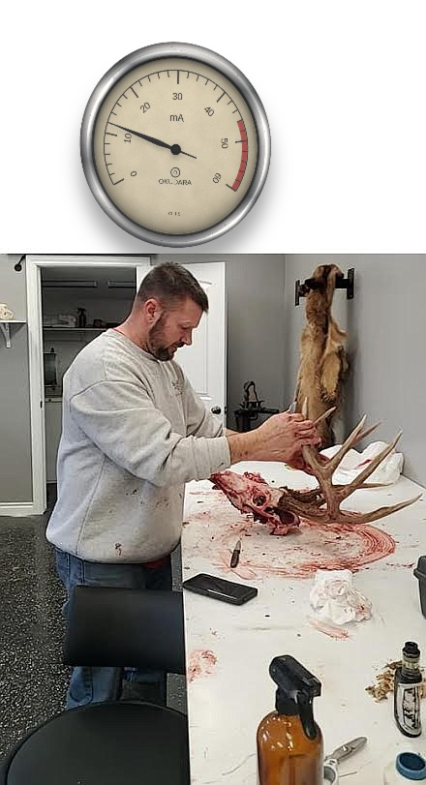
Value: 12,mA
